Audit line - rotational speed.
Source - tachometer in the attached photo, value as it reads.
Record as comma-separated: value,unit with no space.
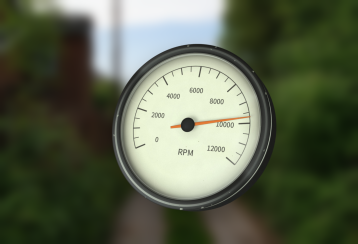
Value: 9750,rpm
